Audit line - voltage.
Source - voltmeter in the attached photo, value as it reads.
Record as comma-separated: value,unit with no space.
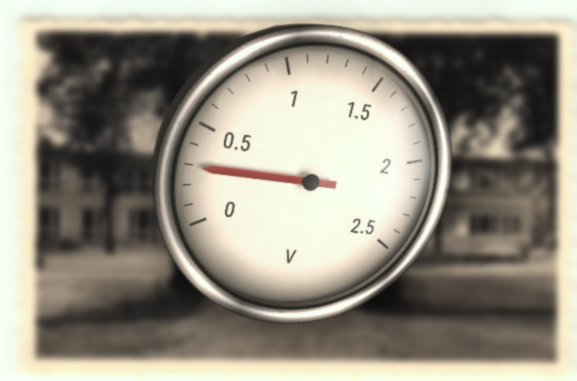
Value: 0.3,V
